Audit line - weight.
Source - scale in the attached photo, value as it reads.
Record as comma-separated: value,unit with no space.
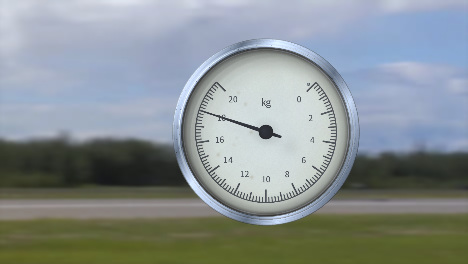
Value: 18,kg
